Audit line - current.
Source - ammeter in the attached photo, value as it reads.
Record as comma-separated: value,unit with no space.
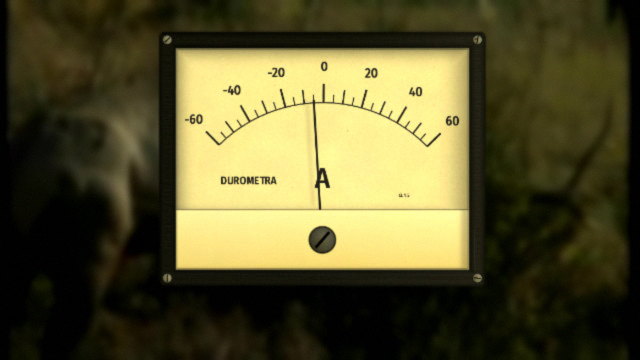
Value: -5,A
